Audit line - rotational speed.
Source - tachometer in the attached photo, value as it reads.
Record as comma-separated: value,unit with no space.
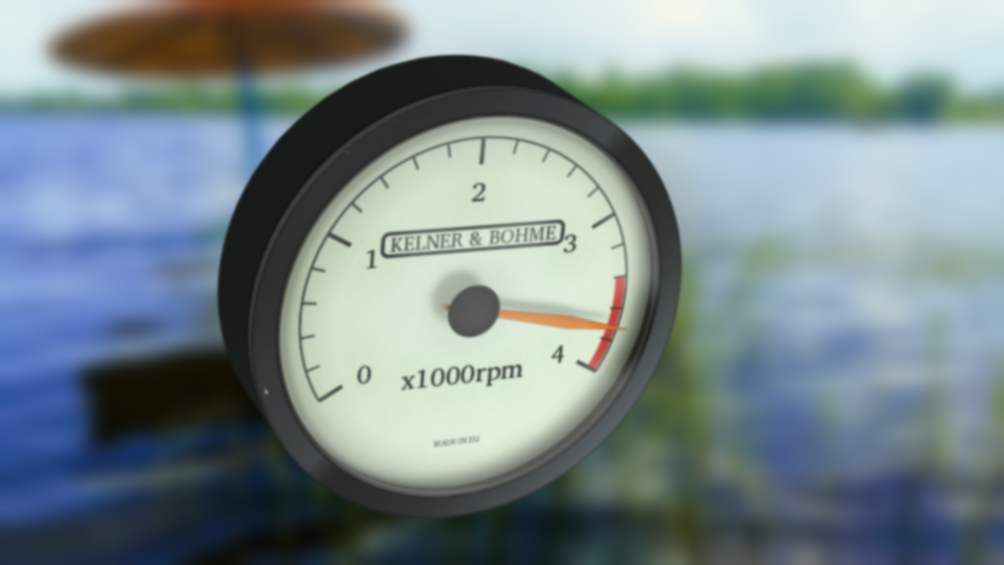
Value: 3700,rpm
